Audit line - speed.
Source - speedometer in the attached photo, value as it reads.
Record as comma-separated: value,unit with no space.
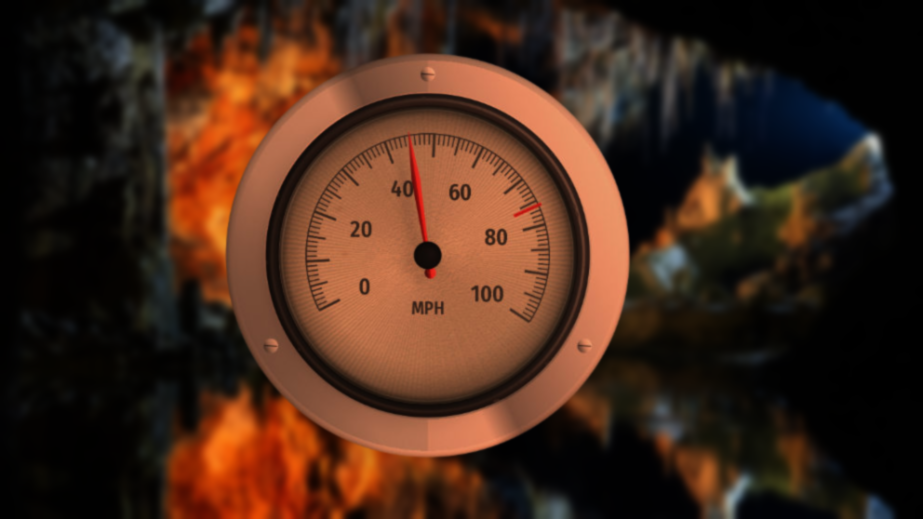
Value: 45,mph
